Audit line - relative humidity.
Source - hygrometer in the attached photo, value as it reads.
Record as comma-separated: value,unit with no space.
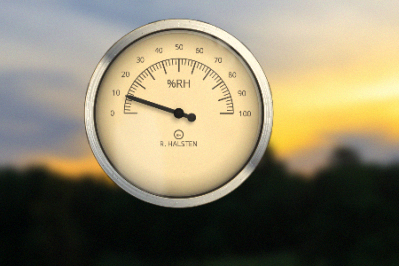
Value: 10,%
